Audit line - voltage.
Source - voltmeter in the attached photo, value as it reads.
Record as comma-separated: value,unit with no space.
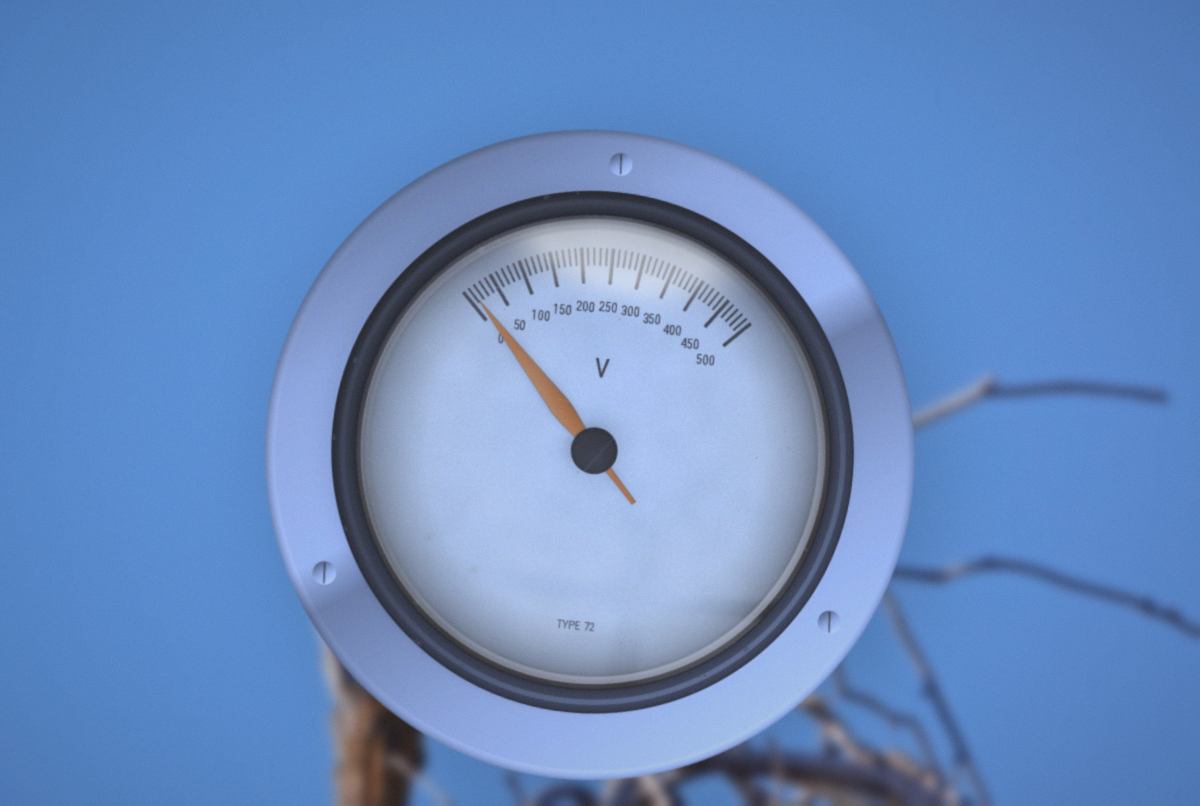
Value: 10,V
